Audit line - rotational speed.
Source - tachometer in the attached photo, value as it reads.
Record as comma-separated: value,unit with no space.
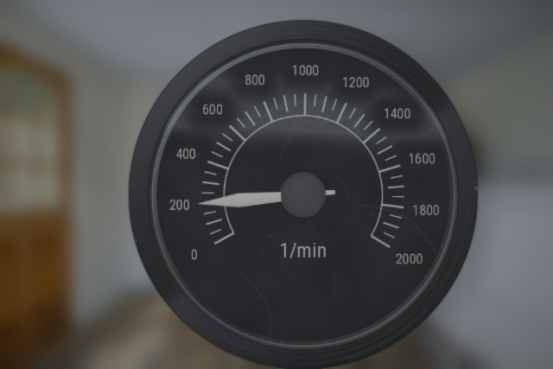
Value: 200,rpm
